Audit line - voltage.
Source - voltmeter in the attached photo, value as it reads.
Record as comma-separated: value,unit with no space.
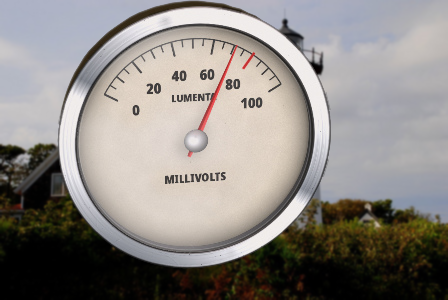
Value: 70,mV
